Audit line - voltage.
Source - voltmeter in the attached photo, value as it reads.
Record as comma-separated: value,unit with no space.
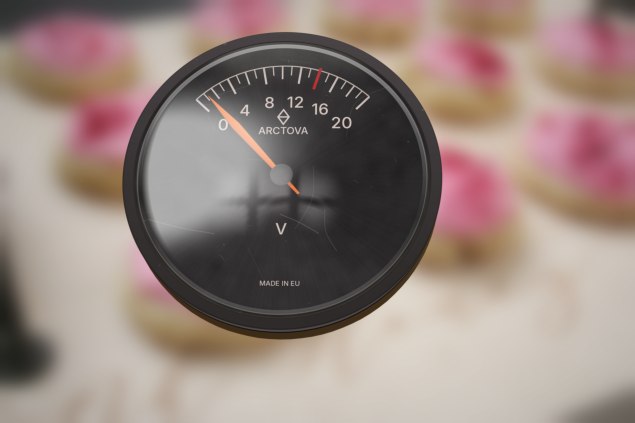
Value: 1,V
